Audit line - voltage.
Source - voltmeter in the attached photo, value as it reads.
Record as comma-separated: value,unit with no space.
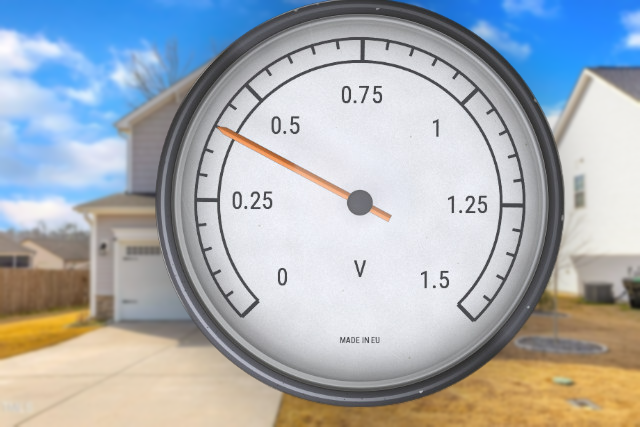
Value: 0.4,V
